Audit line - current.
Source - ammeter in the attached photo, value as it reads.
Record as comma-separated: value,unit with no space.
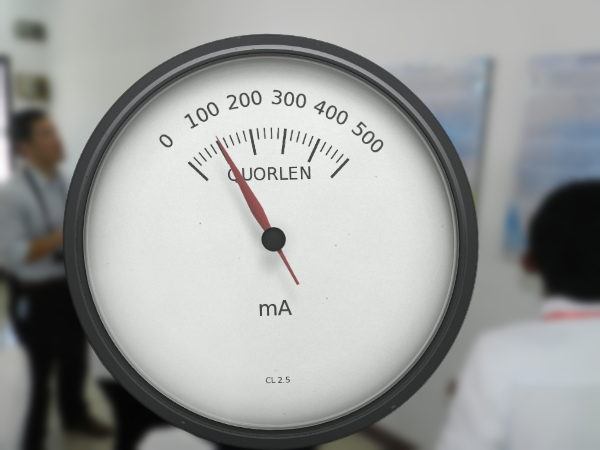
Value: 100,mA
